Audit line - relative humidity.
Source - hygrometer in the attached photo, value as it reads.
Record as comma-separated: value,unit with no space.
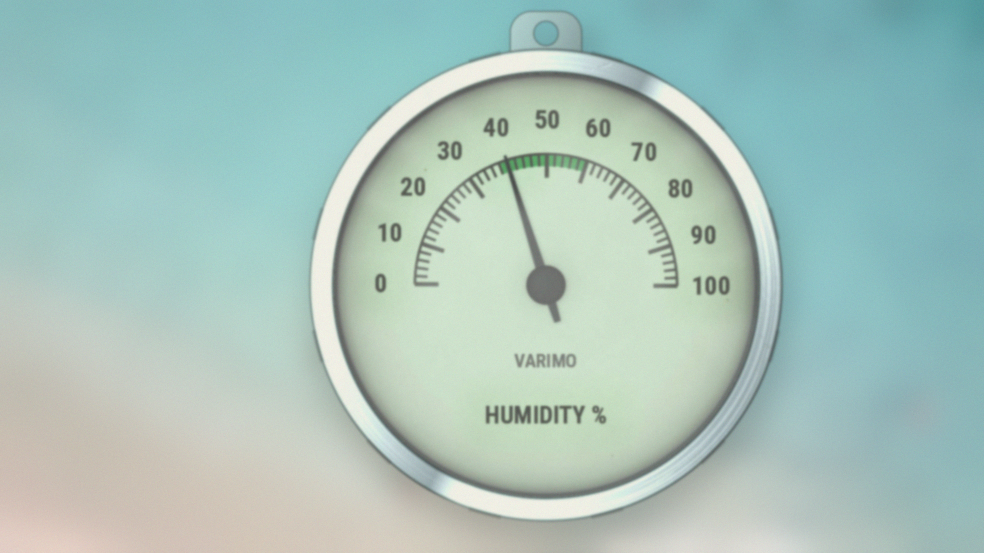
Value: 40,%
